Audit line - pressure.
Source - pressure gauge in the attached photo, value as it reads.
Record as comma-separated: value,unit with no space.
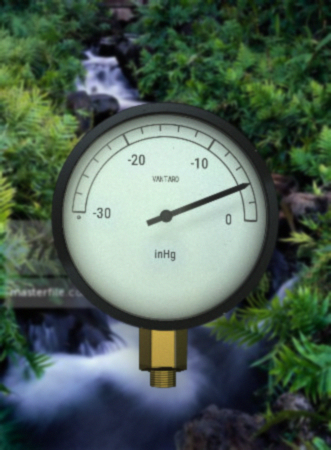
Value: -4,inHg
